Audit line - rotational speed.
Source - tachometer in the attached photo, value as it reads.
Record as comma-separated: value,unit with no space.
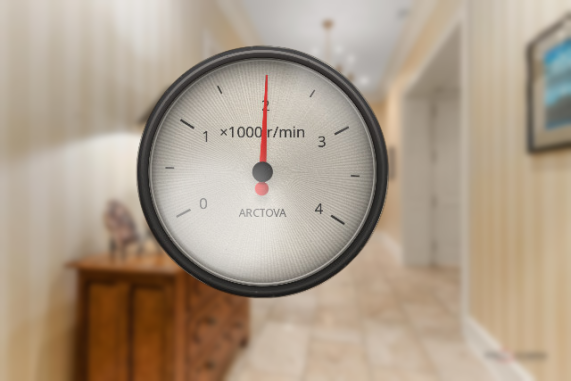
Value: 2000,rpm
